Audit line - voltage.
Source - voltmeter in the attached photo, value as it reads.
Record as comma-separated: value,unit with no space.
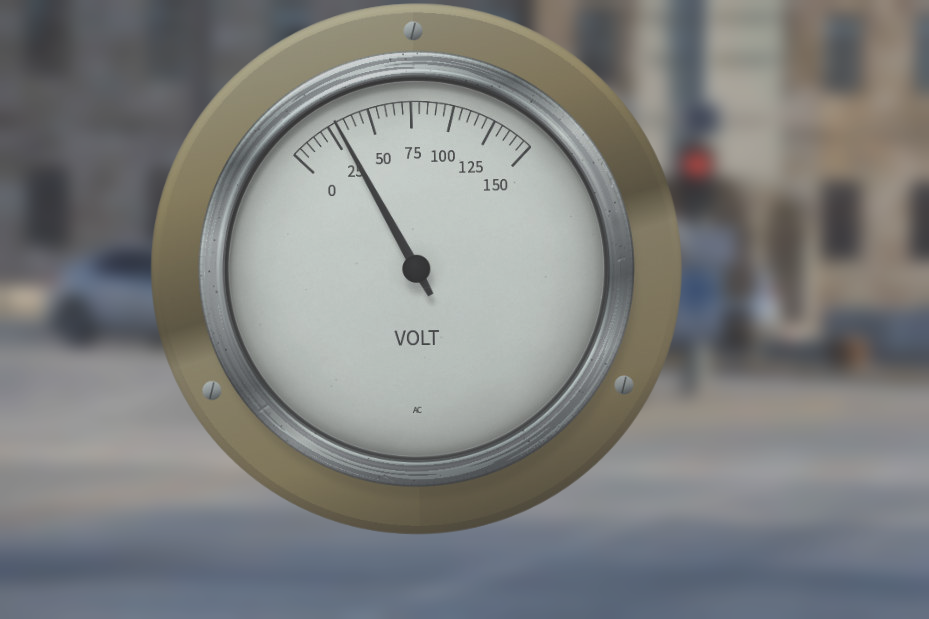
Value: 30,V
